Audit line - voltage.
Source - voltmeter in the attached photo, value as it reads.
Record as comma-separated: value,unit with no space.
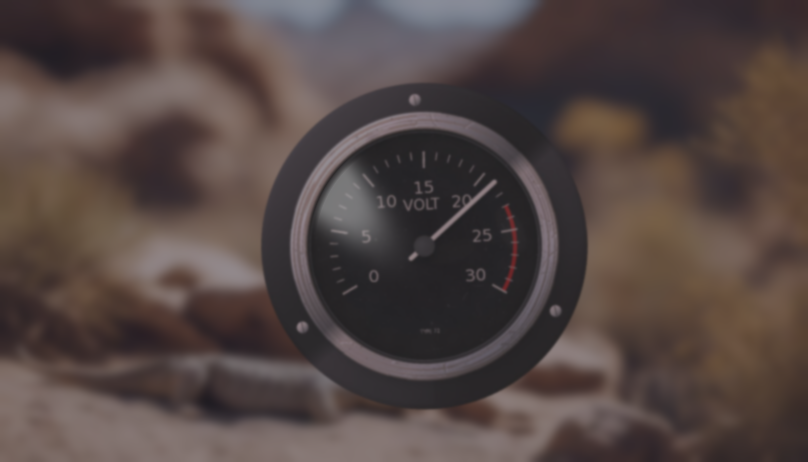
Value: 21,V
